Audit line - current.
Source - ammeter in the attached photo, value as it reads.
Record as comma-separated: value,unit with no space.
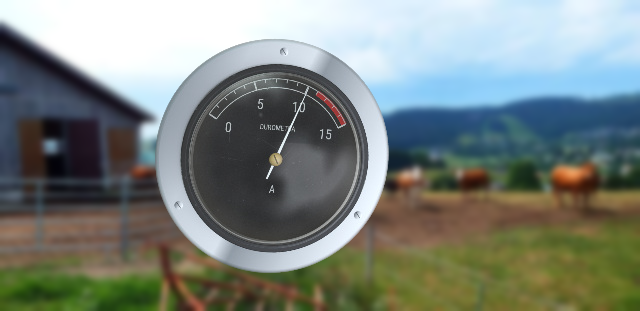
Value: 10,A
